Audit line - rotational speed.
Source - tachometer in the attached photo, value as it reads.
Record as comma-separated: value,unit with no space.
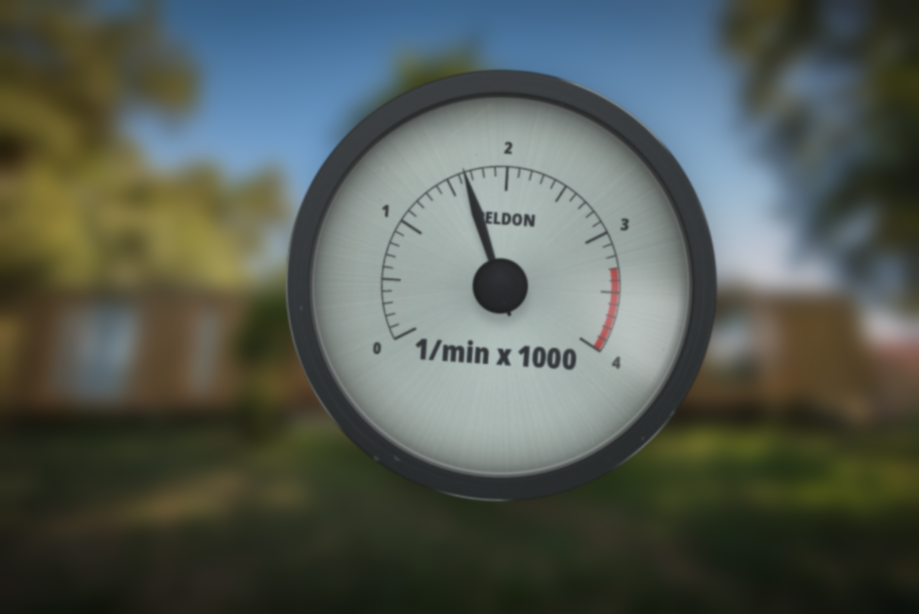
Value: 1650,rpm
